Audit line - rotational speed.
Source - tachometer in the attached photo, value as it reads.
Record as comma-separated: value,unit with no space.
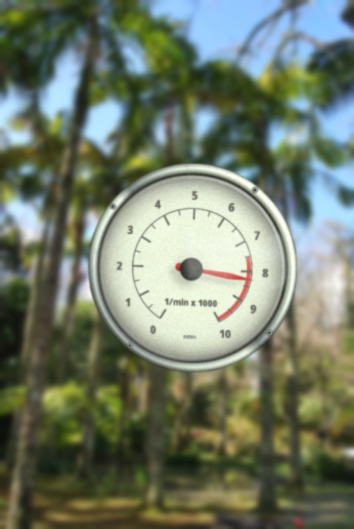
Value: 8250,rpm
